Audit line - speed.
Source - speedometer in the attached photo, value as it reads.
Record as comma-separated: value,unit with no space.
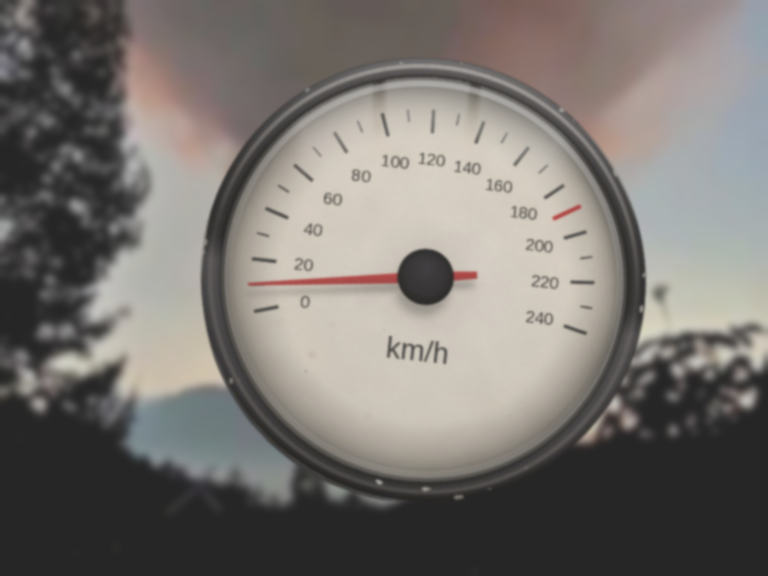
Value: 10,km/h
